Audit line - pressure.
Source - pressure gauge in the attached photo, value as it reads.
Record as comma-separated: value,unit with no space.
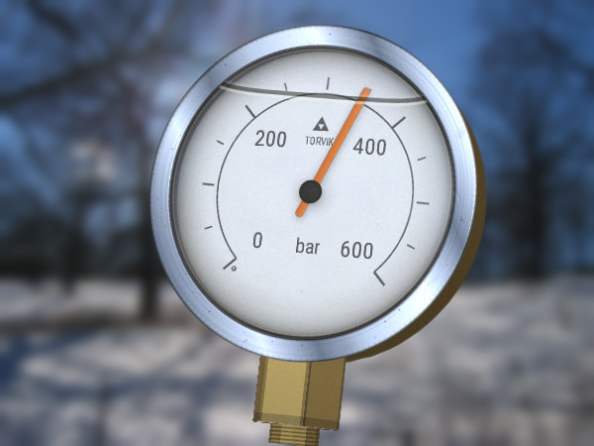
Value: 350,bar
